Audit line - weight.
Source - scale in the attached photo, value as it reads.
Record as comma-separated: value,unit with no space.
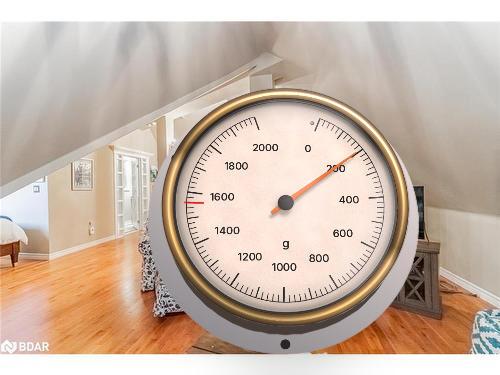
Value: 200,g
